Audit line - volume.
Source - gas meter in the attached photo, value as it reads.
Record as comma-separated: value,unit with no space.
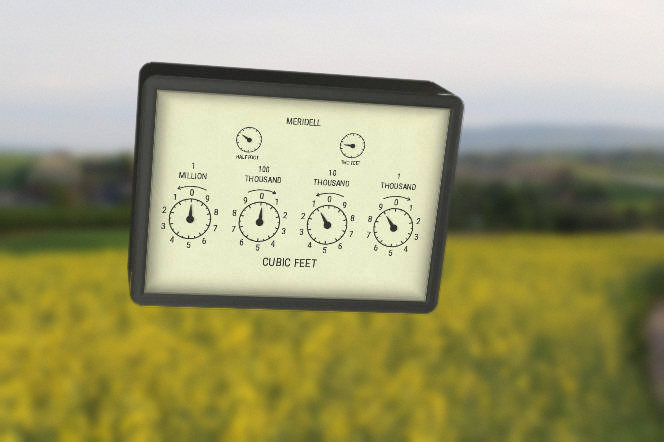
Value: 900,ft³
